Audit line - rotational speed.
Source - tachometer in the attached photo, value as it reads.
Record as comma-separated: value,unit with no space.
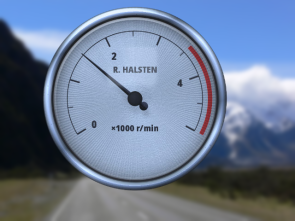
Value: 1500,rpm
